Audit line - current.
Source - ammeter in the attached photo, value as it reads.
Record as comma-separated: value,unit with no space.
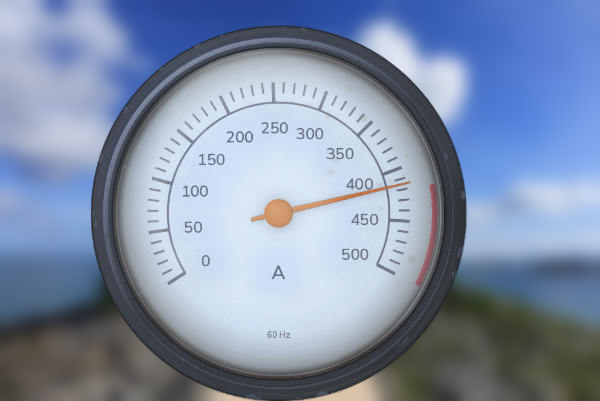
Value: 415,A
